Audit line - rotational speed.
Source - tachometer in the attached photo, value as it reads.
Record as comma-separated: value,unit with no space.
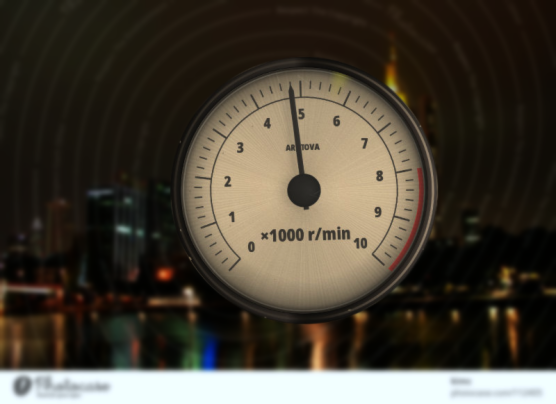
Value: 4800,rpm
